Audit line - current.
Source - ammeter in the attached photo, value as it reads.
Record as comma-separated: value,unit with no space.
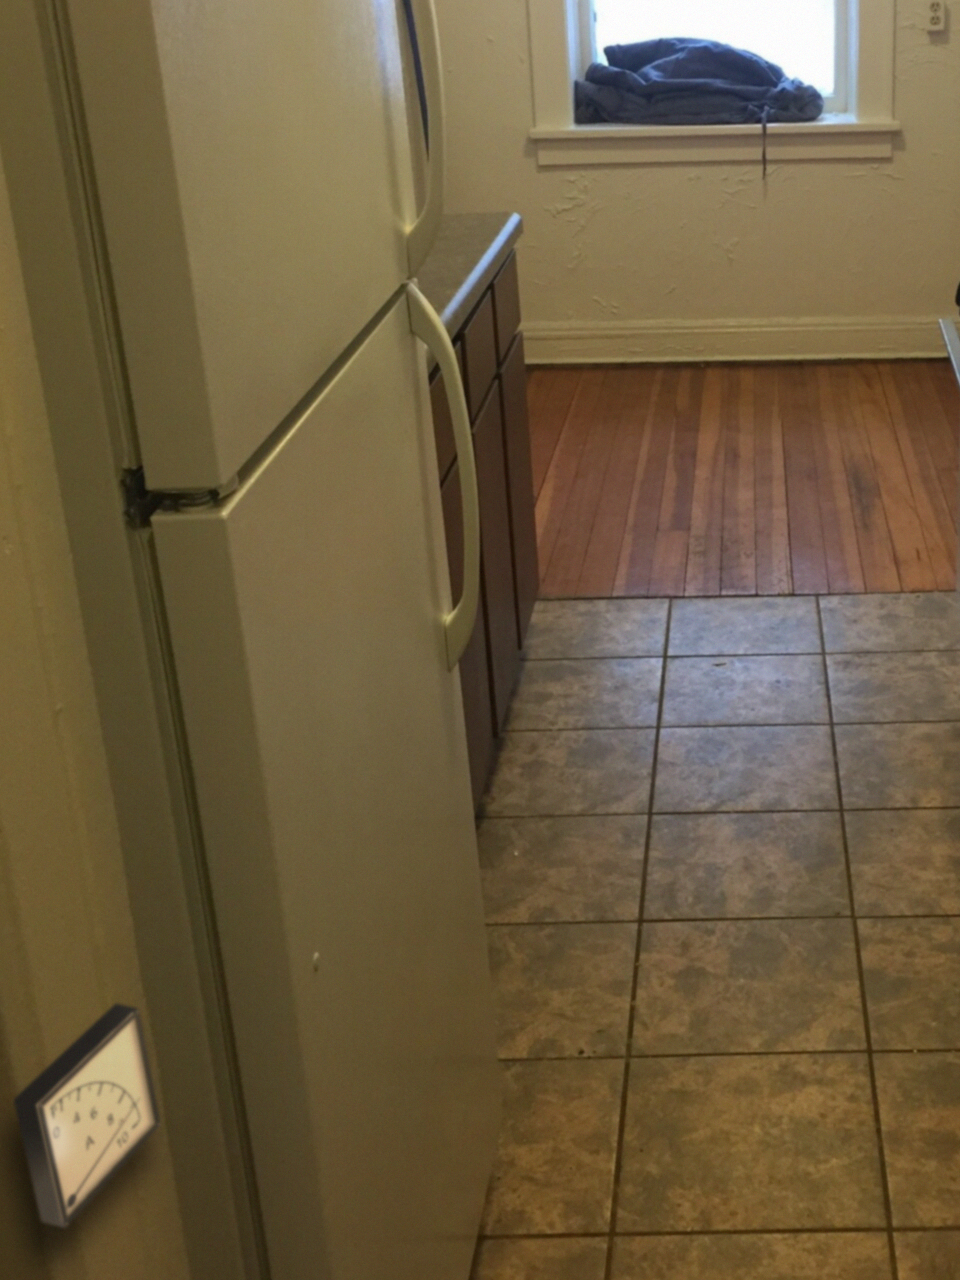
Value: 9,A
